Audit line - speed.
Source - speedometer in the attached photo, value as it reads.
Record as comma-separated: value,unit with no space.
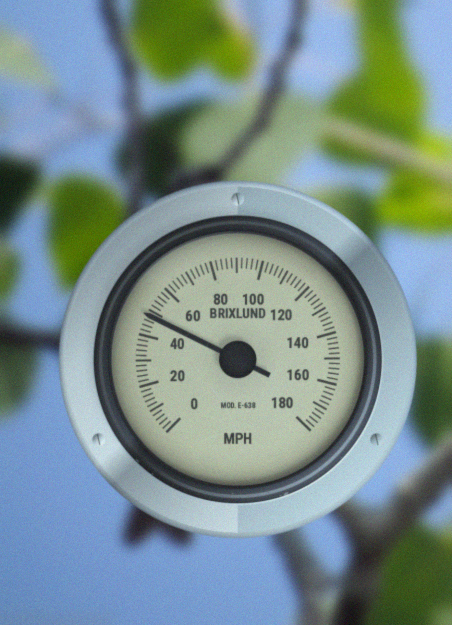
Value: 48,mph
